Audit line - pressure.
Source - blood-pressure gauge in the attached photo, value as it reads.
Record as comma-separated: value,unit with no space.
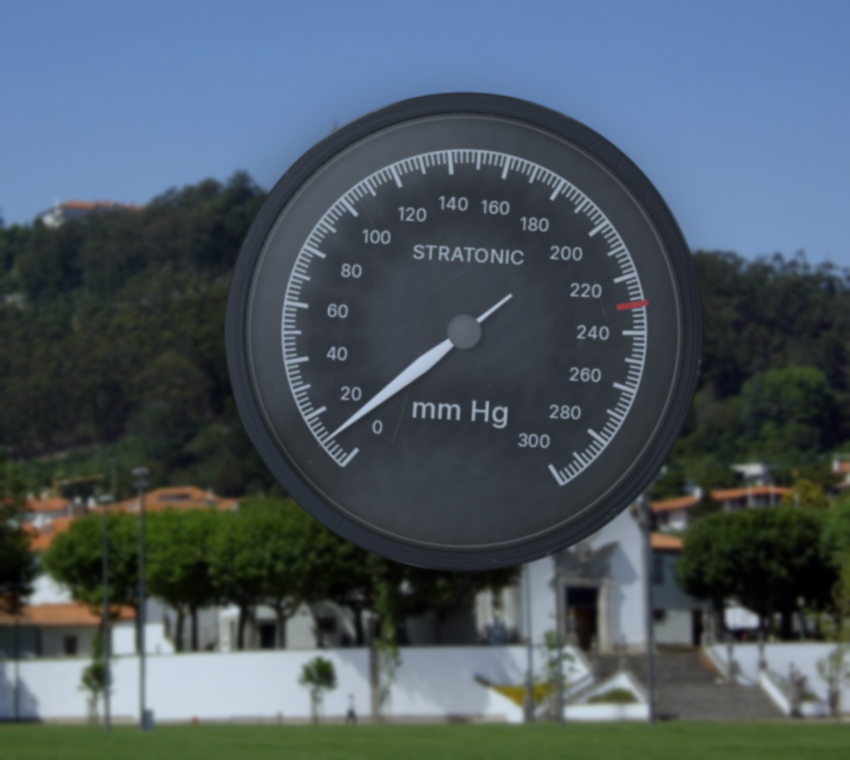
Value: 10,mmHg
